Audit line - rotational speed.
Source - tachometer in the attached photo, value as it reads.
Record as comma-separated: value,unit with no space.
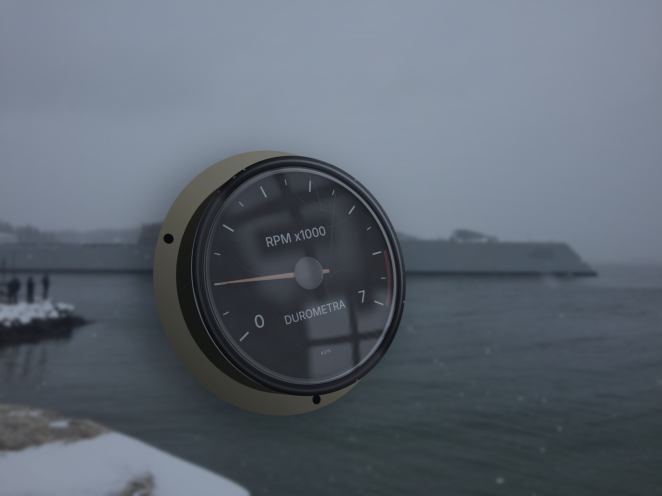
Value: 1000,rpm
